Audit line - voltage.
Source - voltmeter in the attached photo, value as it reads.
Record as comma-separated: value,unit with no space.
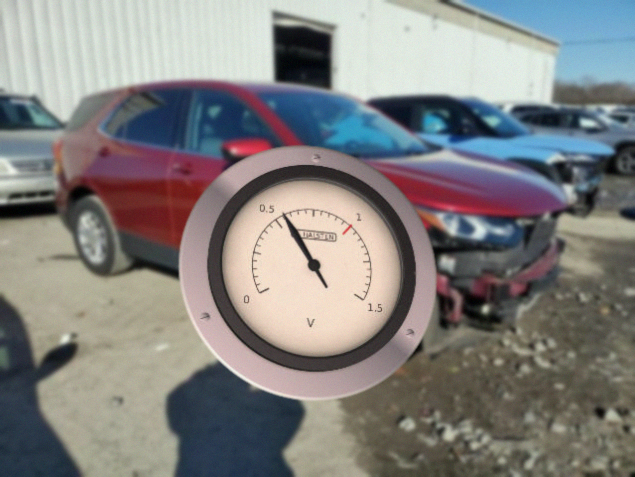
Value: 0.55,V
